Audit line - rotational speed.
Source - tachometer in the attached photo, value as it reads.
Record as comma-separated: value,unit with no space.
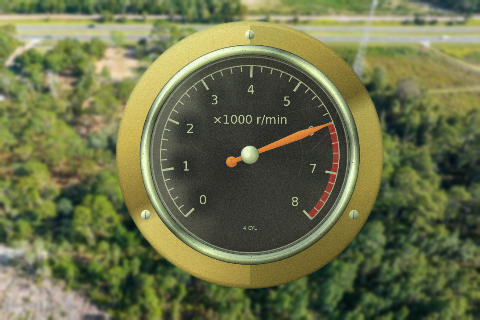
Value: 6000,rpm
